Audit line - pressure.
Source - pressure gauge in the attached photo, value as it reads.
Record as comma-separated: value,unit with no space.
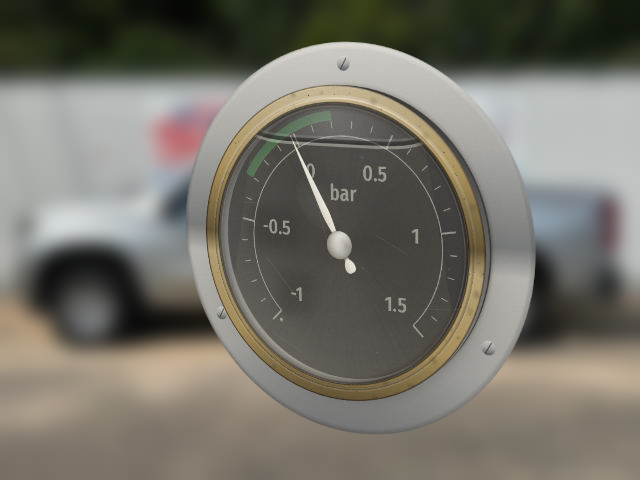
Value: 0,bar
